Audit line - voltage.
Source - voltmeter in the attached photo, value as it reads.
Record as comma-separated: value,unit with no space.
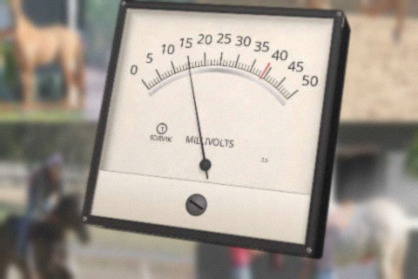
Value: 15,mV
